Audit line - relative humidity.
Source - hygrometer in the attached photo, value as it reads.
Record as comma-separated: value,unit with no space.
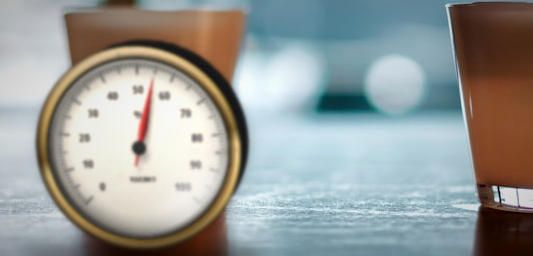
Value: 55,%
